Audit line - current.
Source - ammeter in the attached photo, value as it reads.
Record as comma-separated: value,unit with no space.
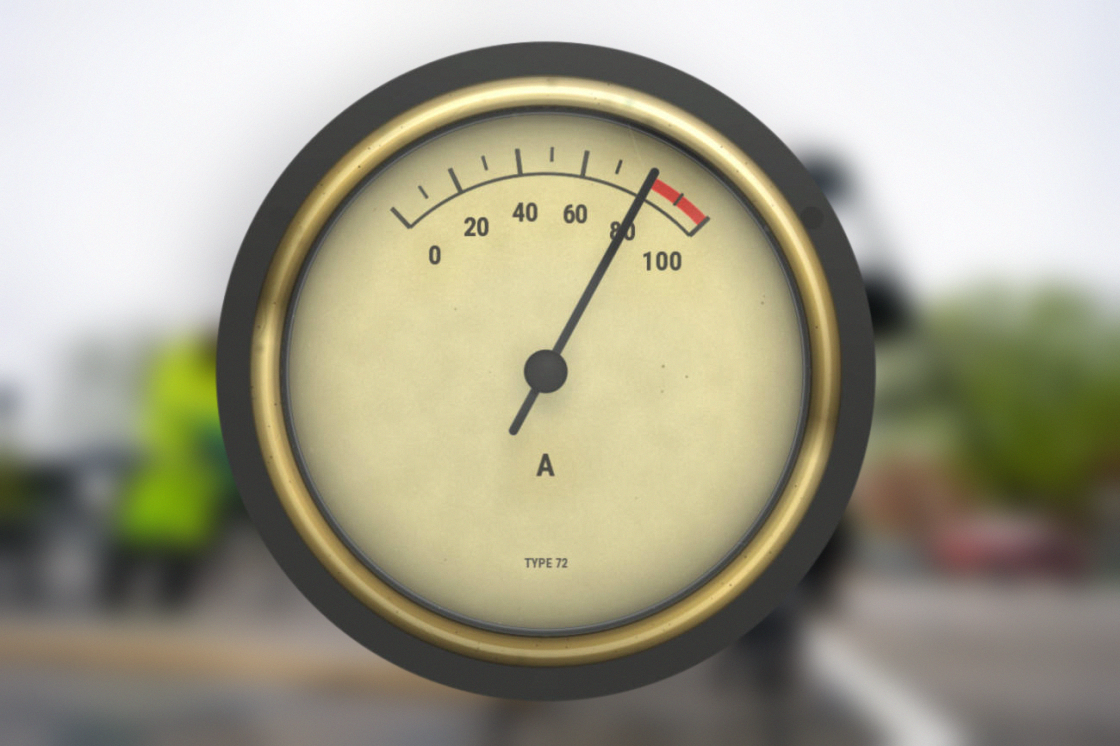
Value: 80,A
